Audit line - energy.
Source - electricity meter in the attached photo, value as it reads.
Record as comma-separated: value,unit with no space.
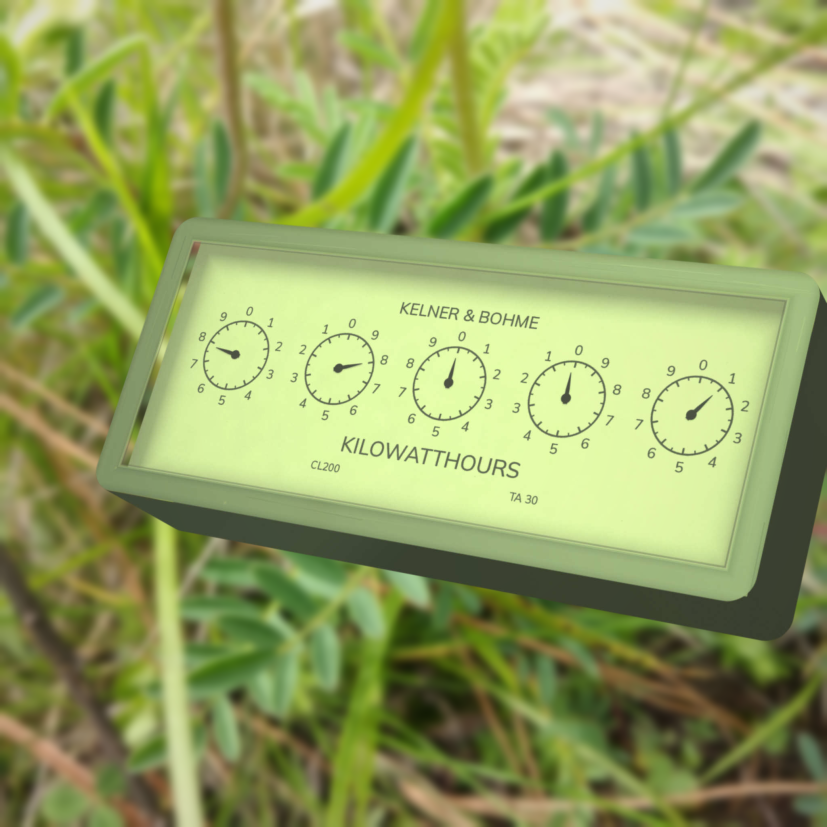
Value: 78001,kWh
